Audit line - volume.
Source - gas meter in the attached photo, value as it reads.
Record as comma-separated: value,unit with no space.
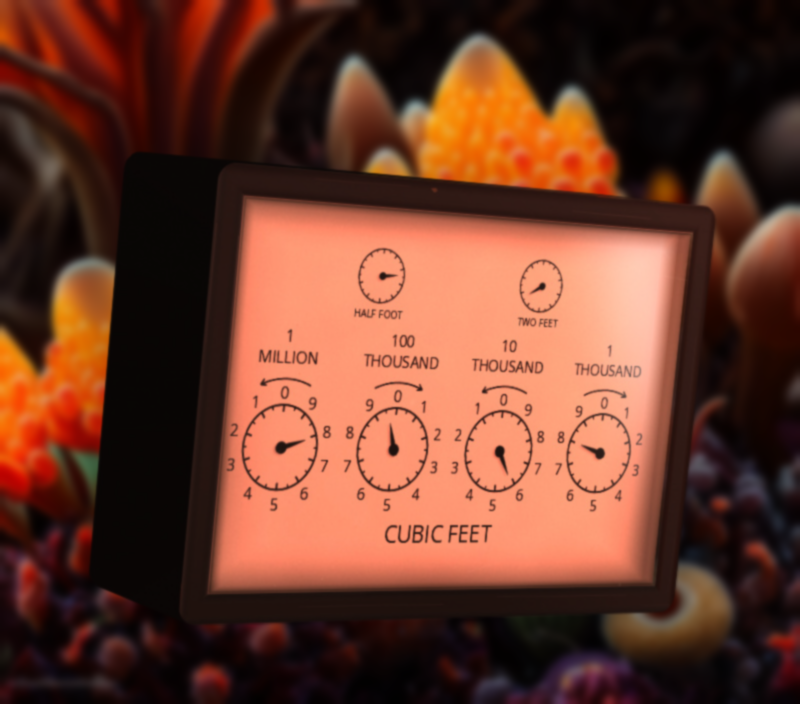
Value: 795800,ft³
